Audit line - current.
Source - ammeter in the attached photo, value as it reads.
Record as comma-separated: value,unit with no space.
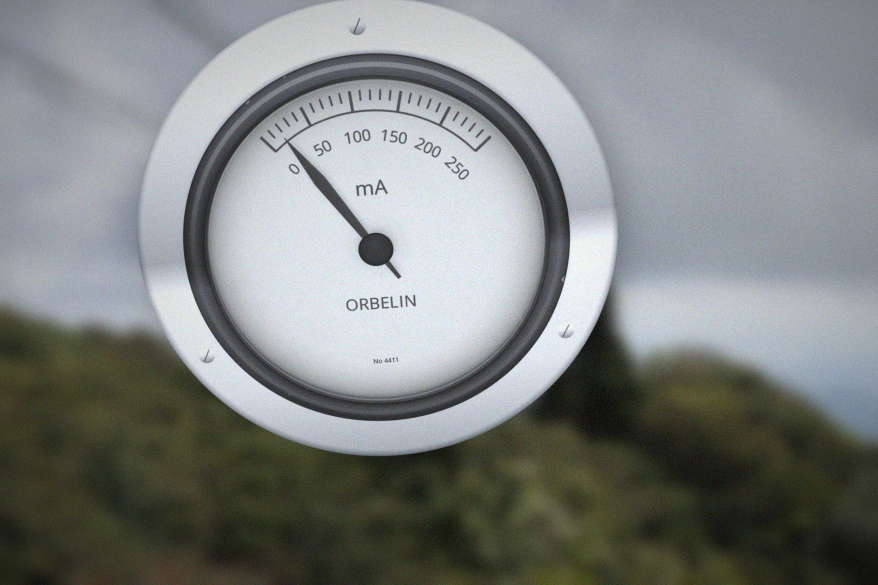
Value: 20,mA
